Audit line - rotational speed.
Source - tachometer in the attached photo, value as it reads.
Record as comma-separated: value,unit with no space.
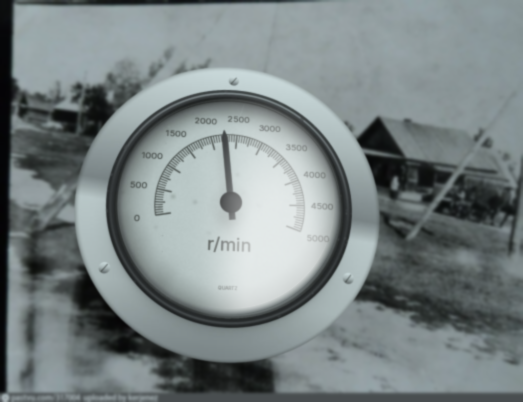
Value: 2250,rpm
